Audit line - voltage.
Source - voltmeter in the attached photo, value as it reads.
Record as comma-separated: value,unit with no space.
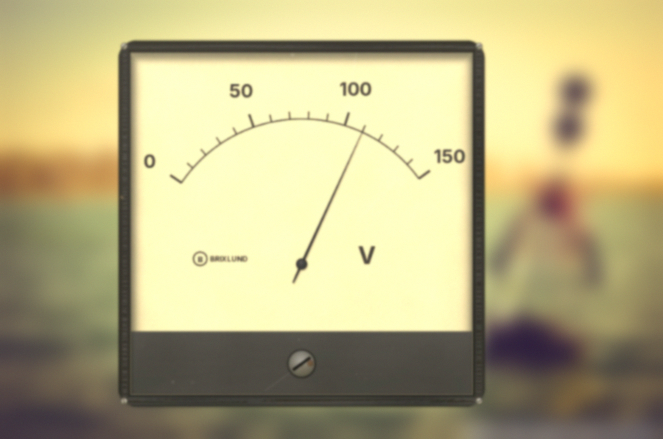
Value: 110,V
